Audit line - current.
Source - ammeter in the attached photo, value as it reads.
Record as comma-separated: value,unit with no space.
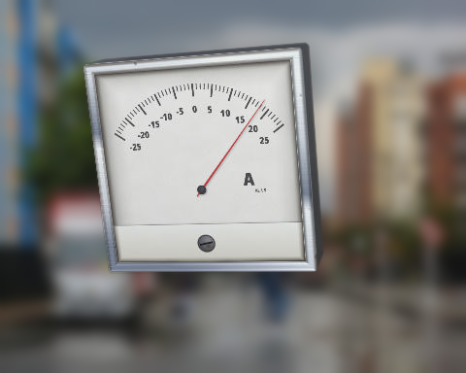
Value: 18,A
